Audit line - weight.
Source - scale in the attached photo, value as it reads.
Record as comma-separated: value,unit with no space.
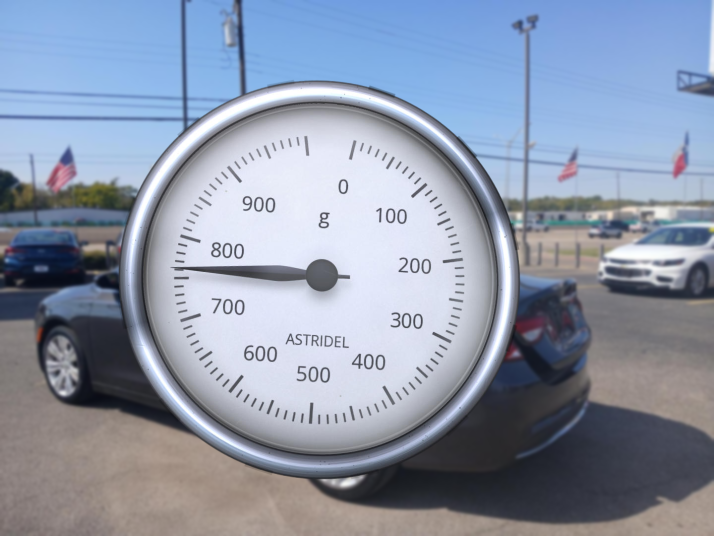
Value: 760,g
